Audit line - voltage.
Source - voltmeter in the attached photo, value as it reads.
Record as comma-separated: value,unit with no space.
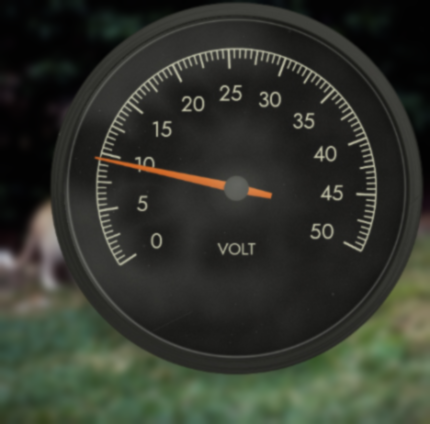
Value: 9.5,V
